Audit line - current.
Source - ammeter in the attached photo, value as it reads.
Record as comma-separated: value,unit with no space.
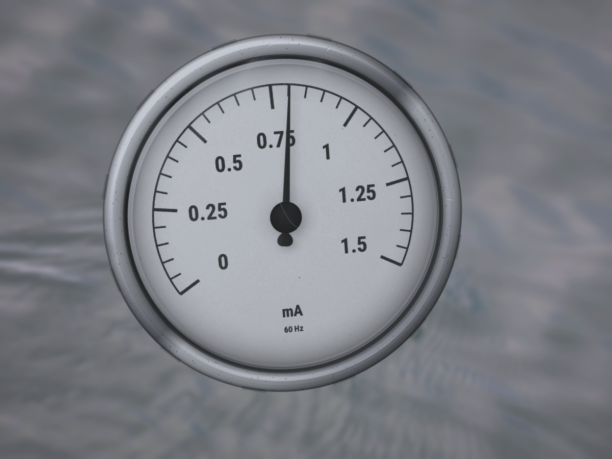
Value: 0.8,mA
